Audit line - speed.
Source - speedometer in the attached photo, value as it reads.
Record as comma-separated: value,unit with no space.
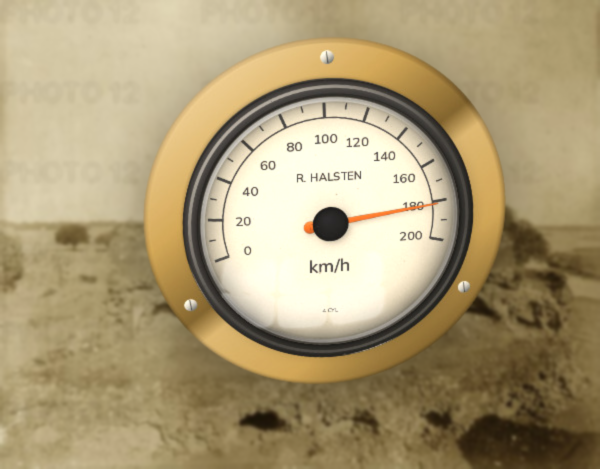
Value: 180,km/h
